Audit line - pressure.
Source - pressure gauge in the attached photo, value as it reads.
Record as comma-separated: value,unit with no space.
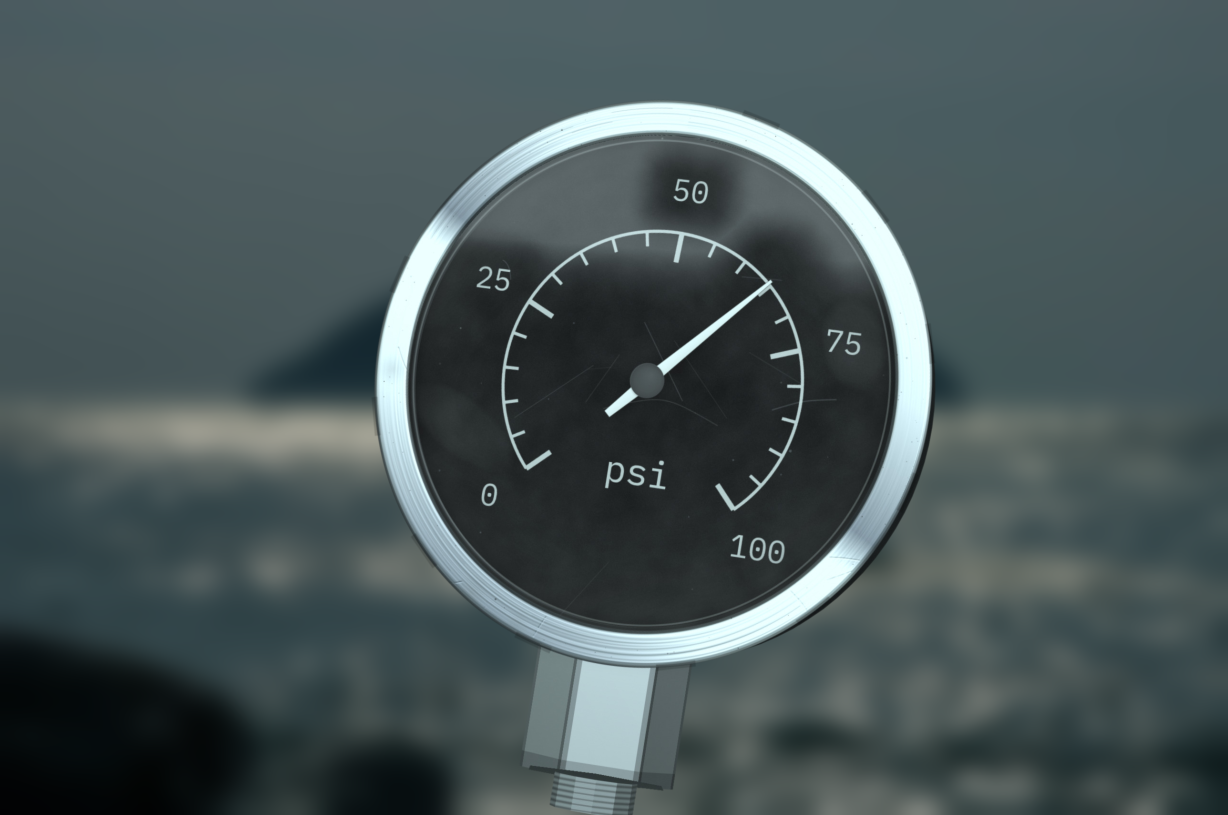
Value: 65,psi
